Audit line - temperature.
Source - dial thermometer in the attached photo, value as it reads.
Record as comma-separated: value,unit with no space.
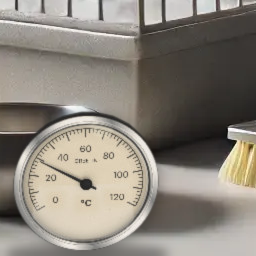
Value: 30,°C
